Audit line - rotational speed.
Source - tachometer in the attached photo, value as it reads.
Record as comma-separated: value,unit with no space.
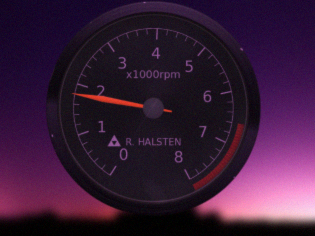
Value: 1800,rpm
